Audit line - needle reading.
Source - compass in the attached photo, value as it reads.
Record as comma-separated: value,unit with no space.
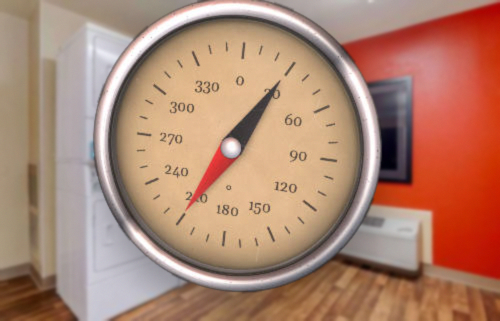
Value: 210,°
